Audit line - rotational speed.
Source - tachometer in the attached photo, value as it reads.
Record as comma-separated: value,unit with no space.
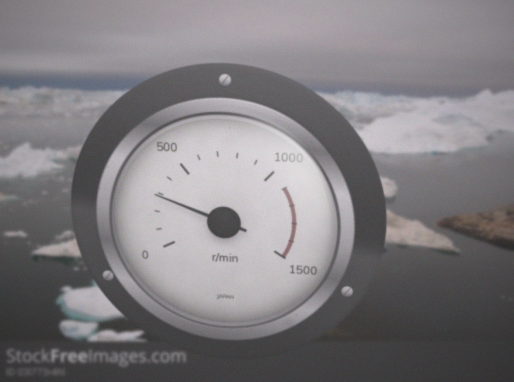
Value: 300,rpm
